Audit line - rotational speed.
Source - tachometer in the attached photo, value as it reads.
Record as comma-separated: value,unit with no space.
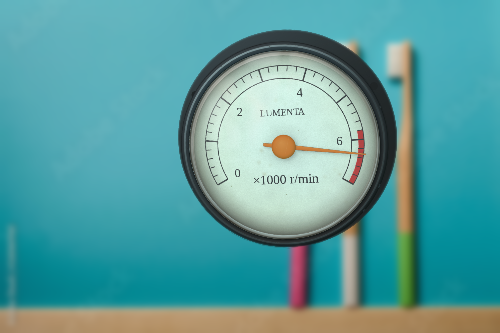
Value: 6300,rpm
